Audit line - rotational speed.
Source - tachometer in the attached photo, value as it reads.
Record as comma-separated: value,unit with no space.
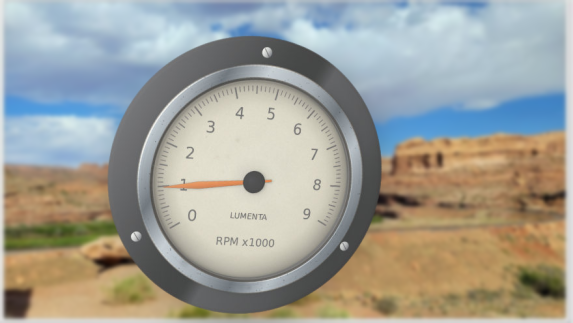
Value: 1000,rpm
